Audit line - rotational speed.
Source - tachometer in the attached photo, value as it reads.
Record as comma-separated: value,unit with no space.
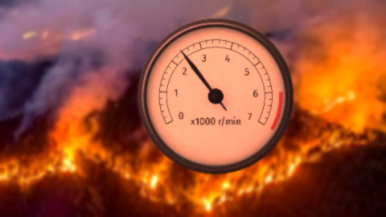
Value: 2400,rpm
